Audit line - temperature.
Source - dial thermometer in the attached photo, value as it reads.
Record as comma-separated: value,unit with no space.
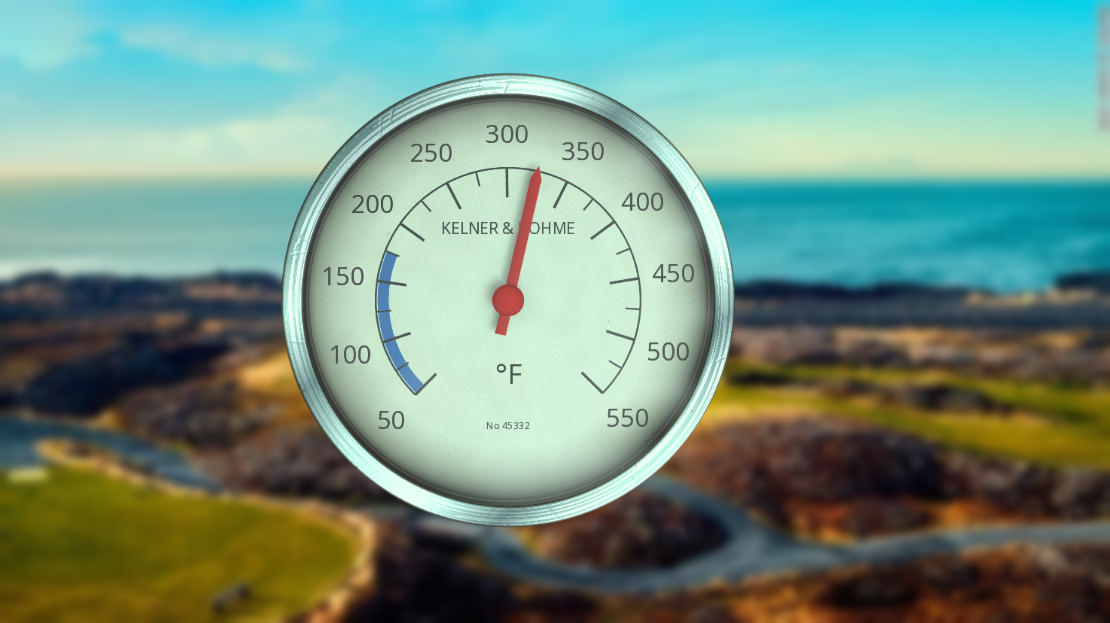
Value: 325,°F
